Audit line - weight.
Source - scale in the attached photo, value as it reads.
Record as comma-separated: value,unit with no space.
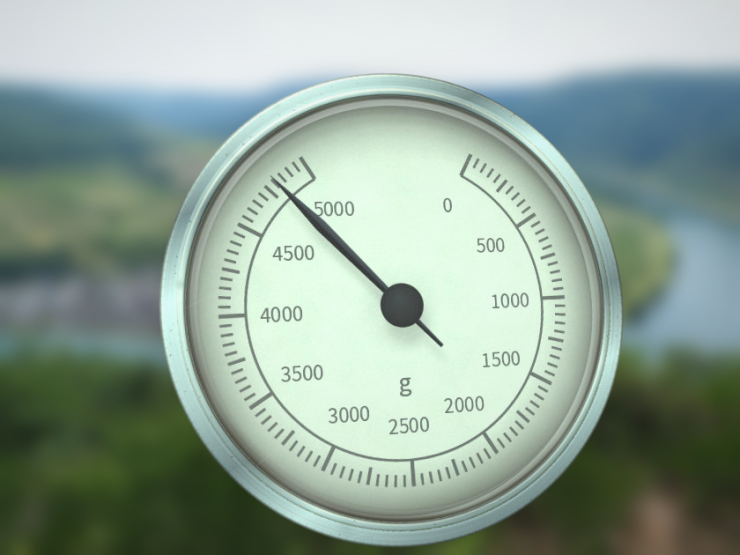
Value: 4800,g
